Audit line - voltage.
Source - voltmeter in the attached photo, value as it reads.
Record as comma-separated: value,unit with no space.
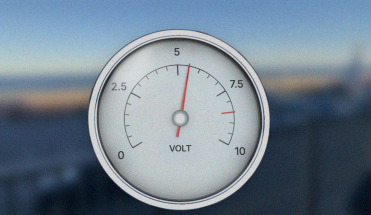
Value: 5.5,V
